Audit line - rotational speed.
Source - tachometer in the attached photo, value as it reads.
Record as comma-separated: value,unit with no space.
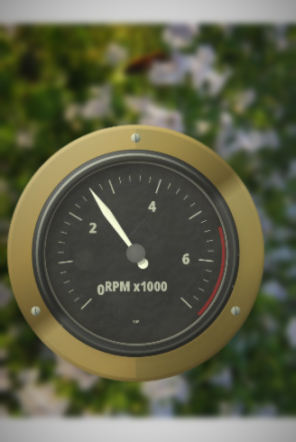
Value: 2600,rpm
